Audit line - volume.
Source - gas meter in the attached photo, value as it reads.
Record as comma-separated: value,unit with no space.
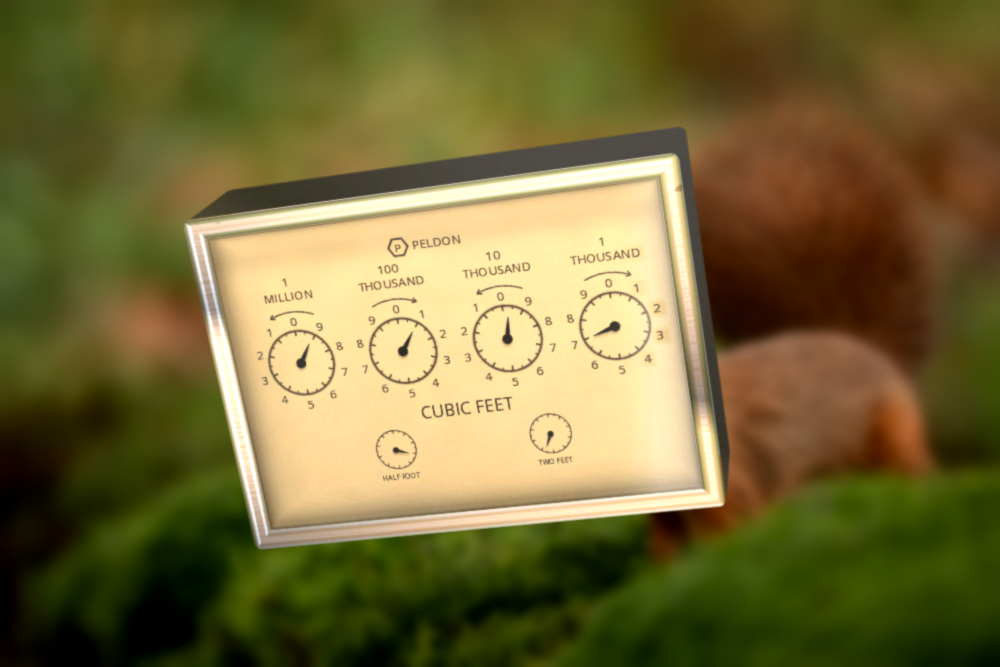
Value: 909700,ft³
